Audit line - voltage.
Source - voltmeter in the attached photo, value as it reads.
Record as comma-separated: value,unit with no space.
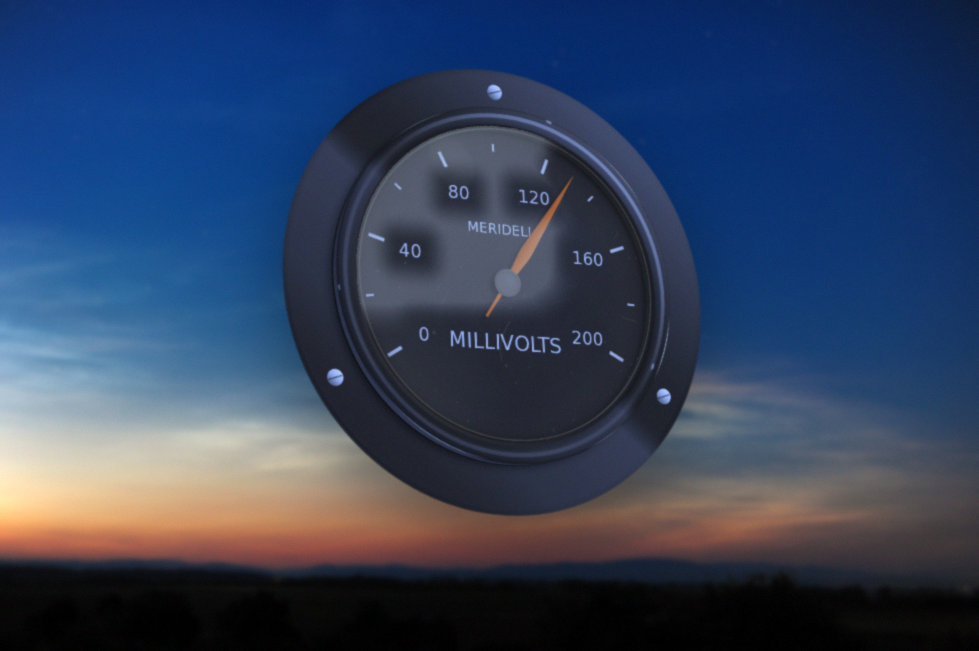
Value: 130,mV
